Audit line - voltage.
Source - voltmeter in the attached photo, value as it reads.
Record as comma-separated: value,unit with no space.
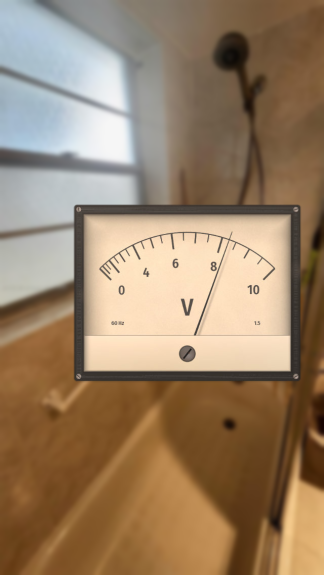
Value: 8.25,V
